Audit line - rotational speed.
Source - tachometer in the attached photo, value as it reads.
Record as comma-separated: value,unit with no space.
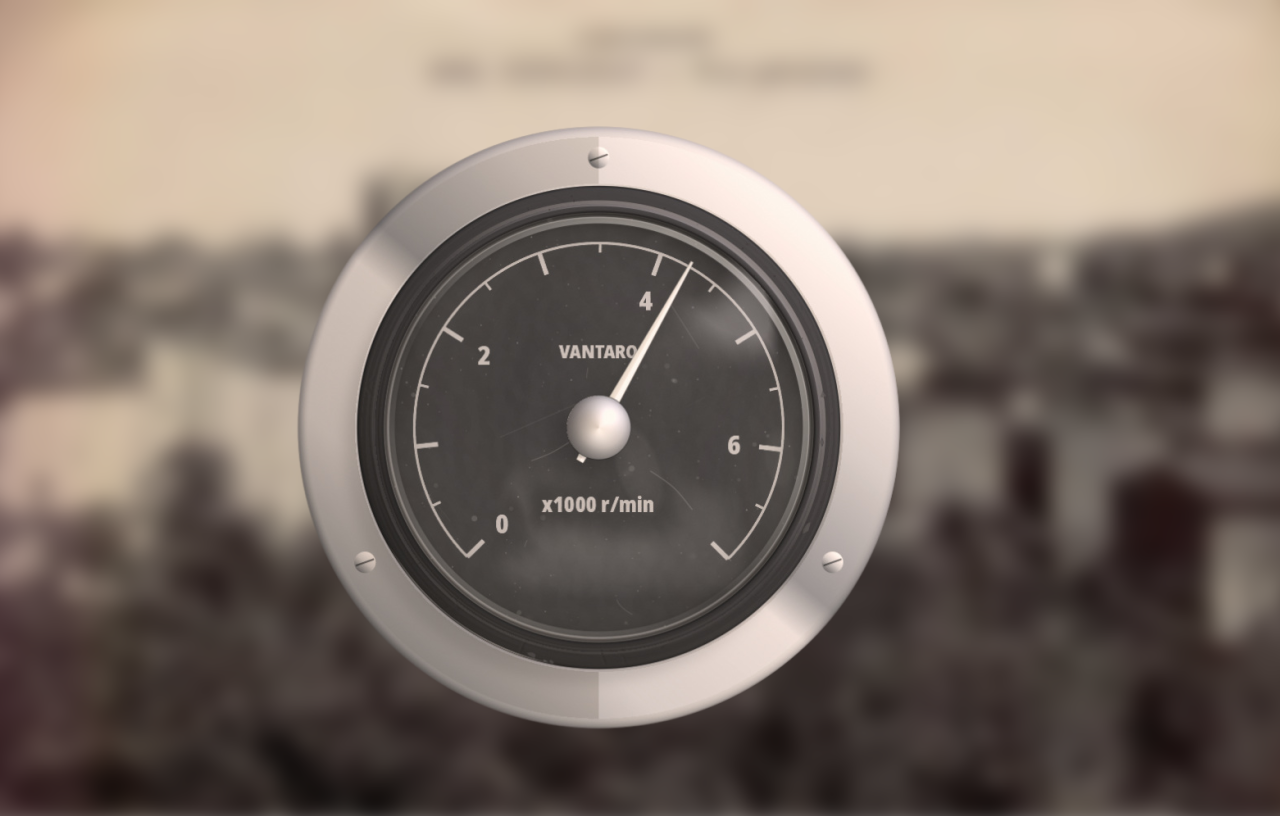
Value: 4250,rpm
